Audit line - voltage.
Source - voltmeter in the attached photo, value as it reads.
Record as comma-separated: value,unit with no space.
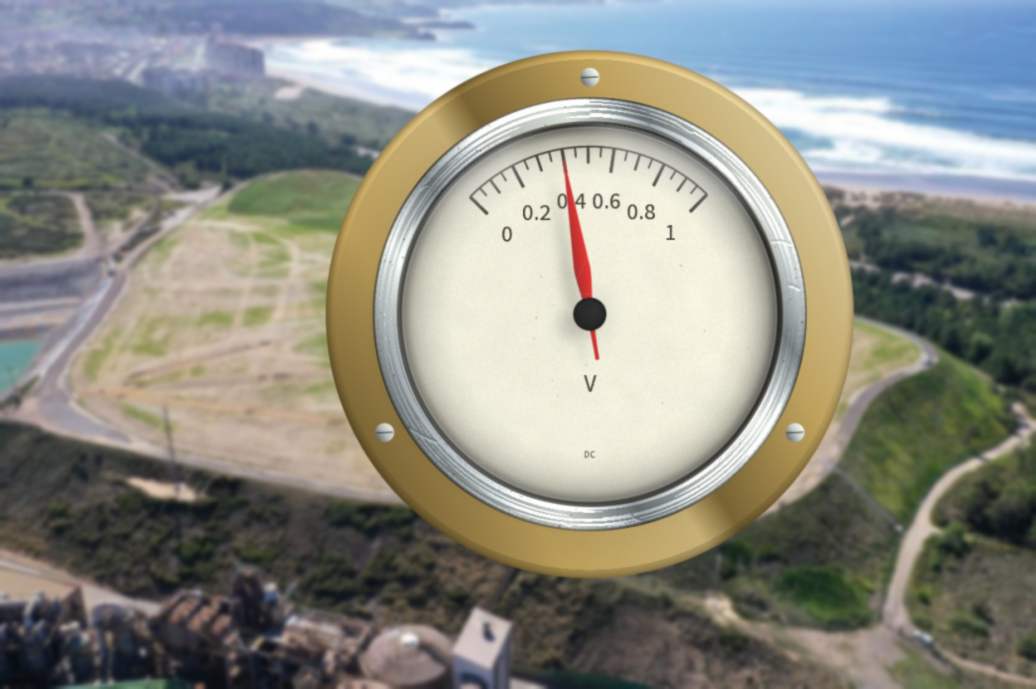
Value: 0.4,V
